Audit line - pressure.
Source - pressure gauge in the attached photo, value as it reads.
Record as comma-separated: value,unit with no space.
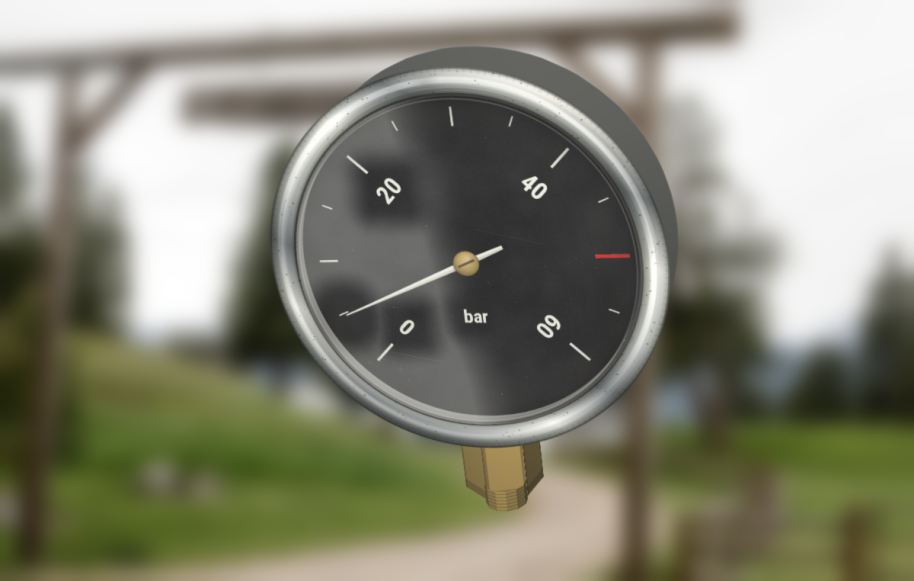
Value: 5,bar
